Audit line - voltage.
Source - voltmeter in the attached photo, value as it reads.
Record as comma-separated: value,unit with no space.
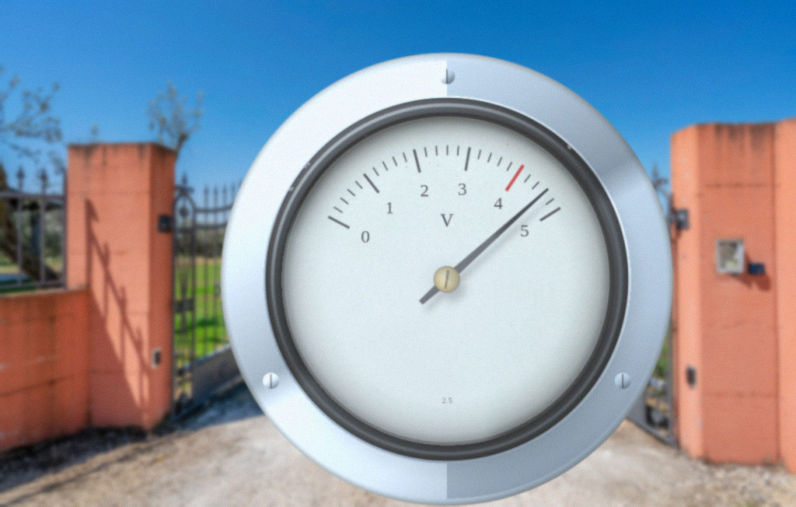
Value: 4.6,V
